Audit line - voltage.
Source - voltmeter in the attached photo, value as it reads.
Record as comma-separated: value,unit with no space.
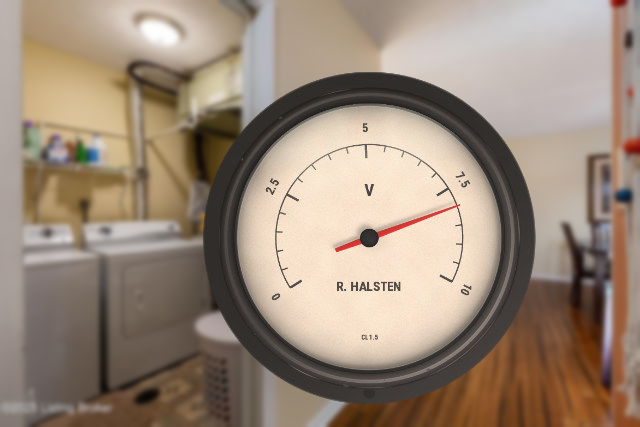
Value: 8,V
